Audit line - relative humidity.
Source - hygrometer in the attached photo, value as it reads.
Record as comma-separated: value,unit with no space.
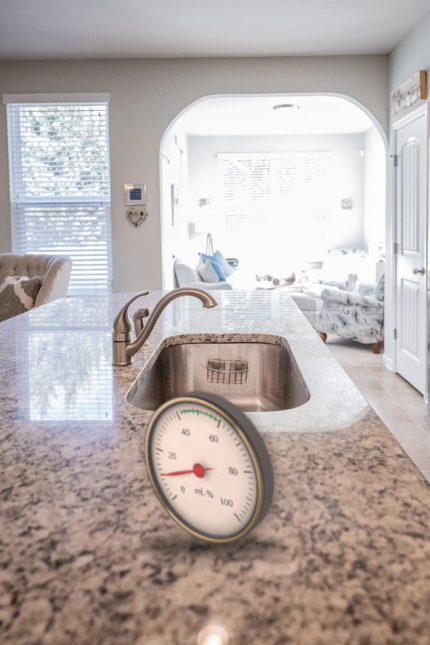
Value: 10,%
